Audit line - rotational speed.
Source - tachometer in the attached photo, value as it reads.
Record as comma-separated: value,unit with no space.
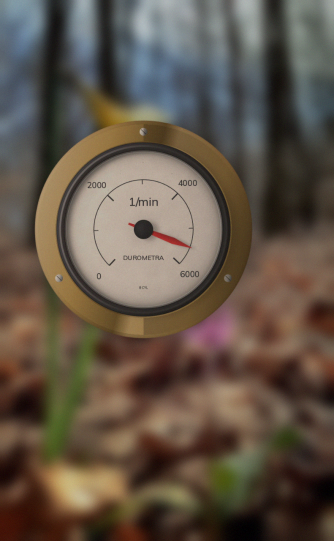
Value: 5500,rpm
